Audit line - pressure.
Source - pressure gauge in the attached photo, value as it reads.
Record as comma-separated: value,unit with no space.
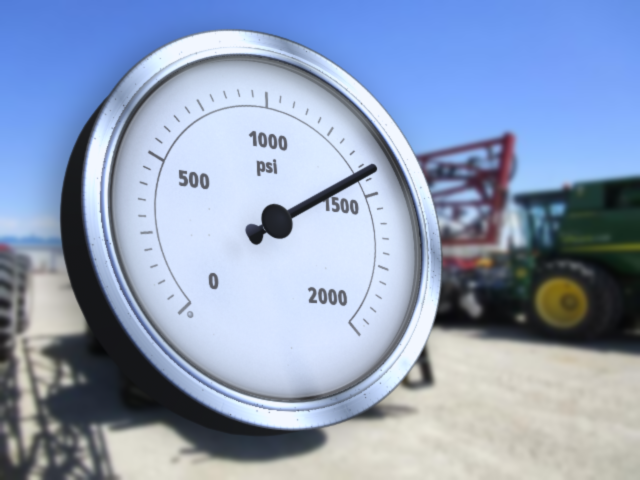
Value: 1425,psi
